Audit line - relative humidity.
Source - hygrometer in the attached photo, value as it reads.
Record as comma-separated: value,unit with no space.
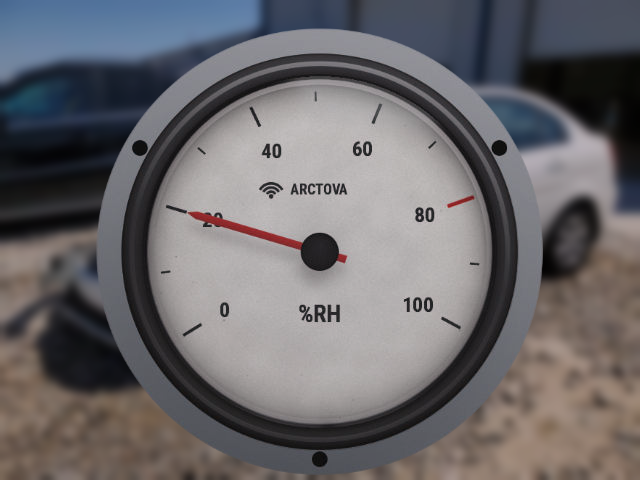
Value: 20,%
